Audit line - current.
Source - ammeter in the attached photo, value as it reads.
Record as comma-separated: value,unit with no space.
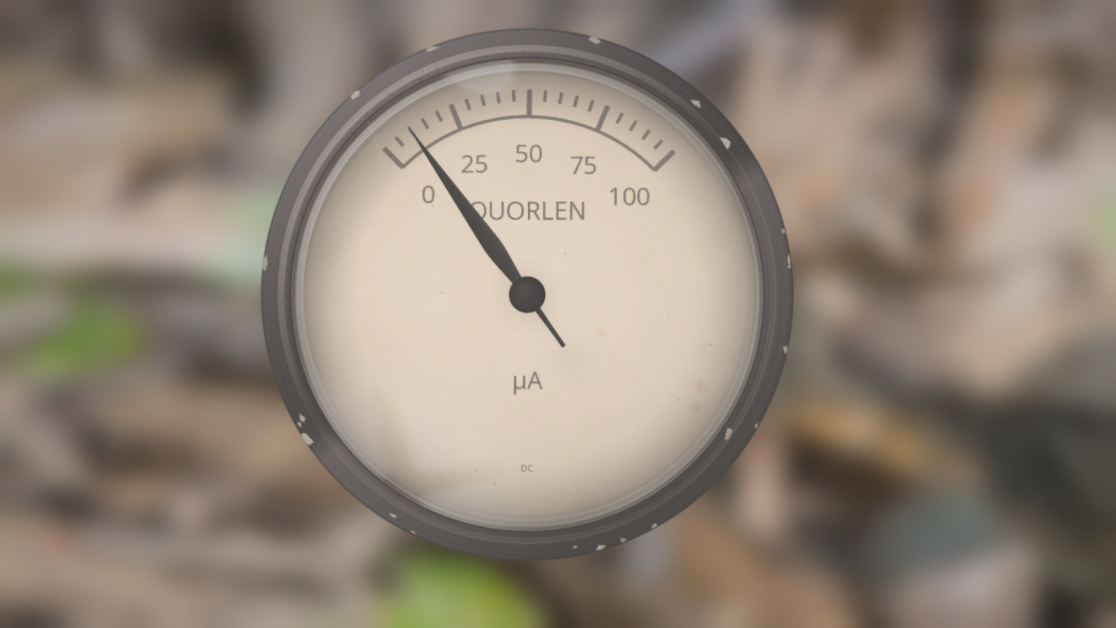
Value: 10,µA
